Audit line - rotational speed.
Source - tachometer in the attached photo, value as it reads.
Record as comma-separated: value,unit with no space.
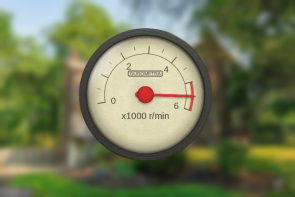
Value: 5500,rpm
